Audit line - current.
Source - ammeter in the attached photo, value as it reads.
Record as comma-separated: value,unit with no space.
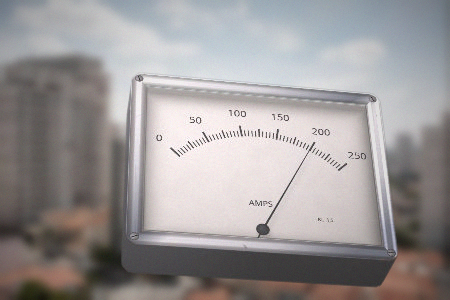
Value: 200,A
